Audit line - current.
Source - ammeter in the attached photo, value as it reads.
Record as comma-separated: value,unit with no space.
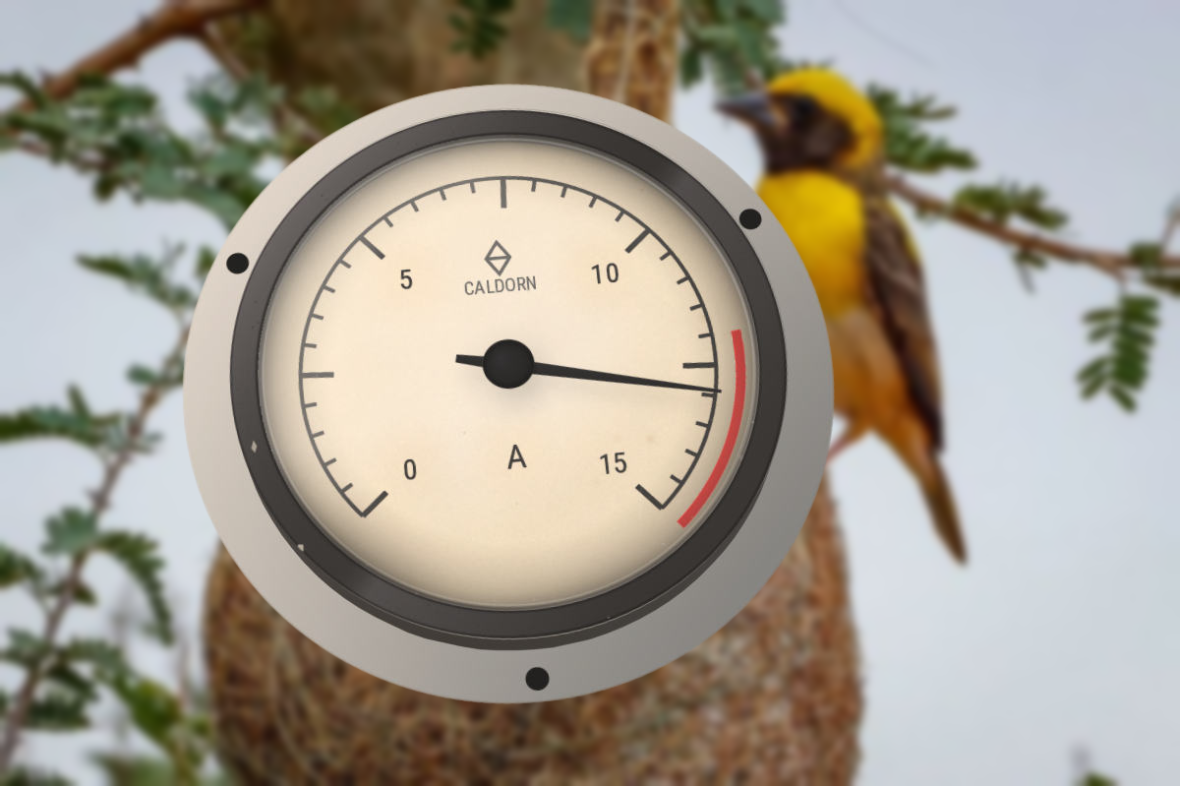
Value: 13,A
